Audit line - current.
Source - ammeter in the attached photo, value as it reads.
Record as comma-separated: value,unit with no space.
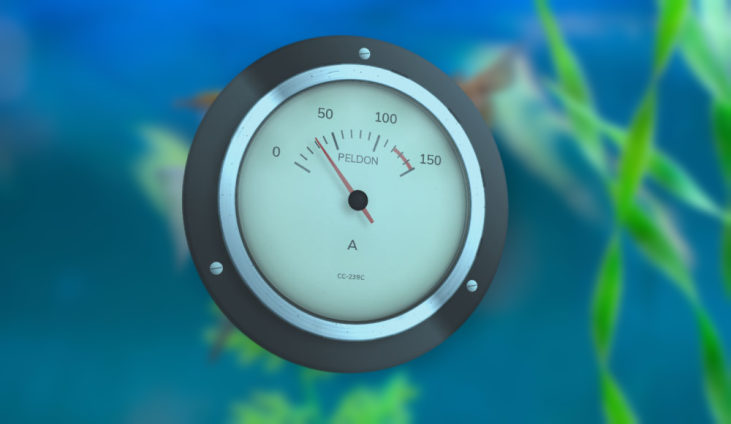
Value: 30,A
